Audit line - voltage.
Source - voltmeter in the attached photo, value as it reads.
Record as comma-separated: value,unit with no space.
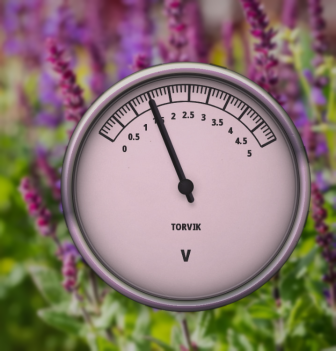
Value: 1.5,V
